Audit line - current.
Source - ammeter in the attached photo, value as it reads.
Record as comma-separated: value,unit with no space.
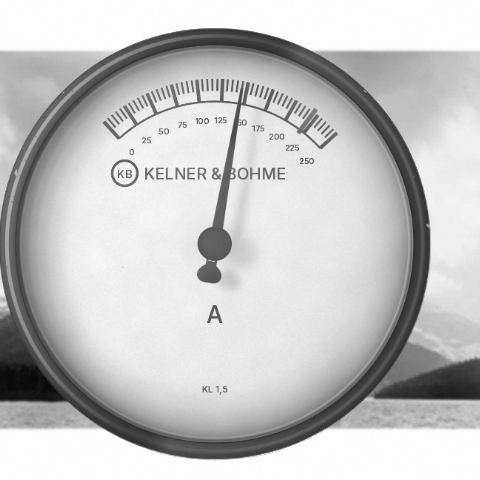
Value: 145,A
